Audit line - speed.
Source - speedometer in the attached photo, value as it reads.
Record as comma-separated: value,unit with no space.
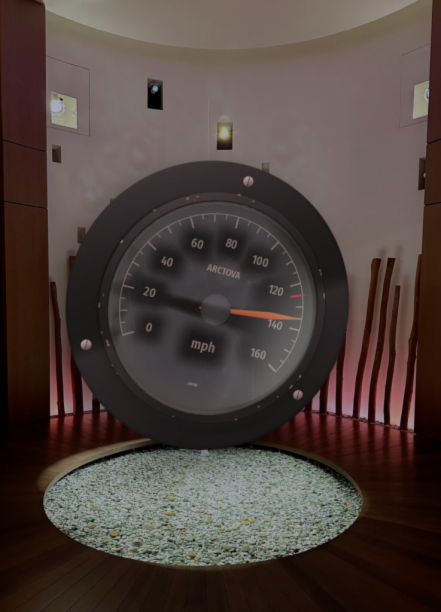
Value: 135,mph
